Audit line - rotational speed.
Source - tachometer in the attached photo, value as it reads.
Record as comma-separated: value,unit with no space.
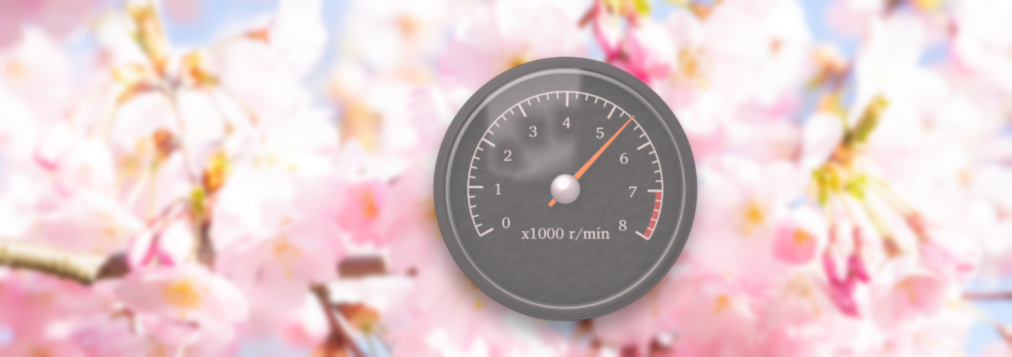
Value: 5400,rpm
